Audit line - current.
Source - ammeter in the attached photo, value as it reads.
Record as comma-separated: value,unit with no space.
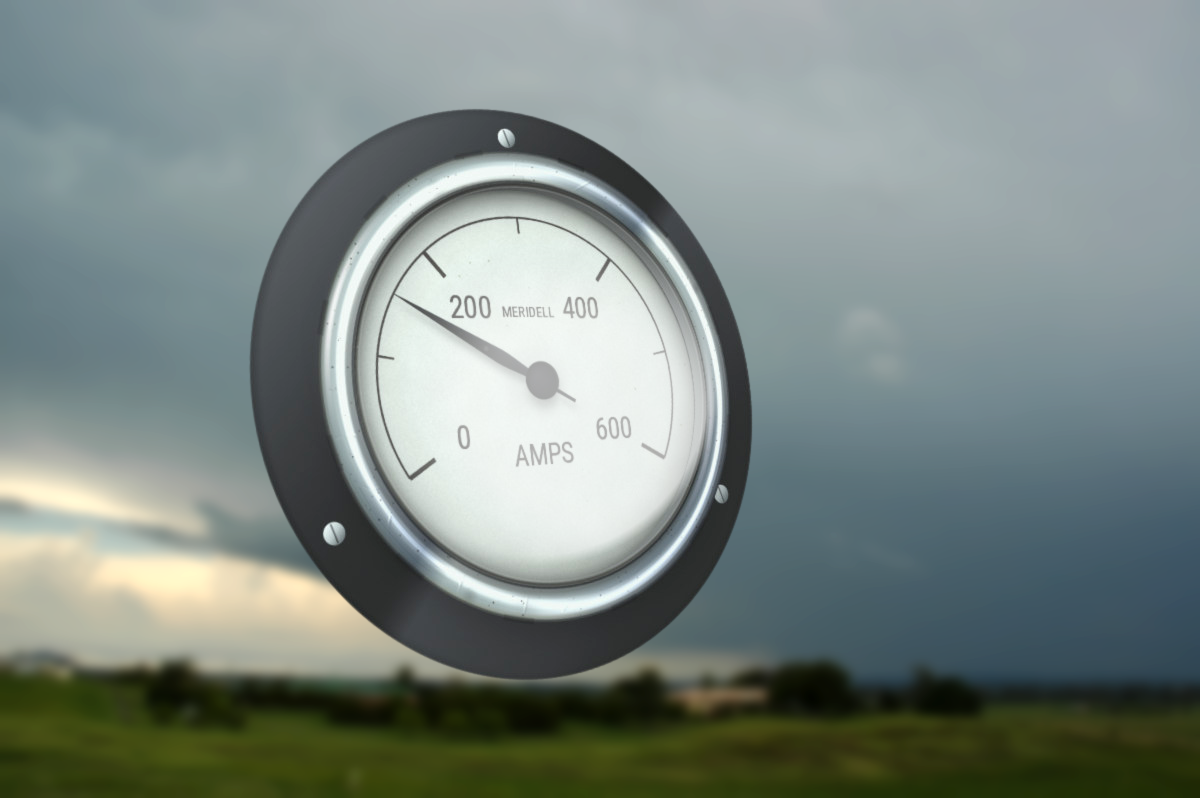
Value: 150,A
